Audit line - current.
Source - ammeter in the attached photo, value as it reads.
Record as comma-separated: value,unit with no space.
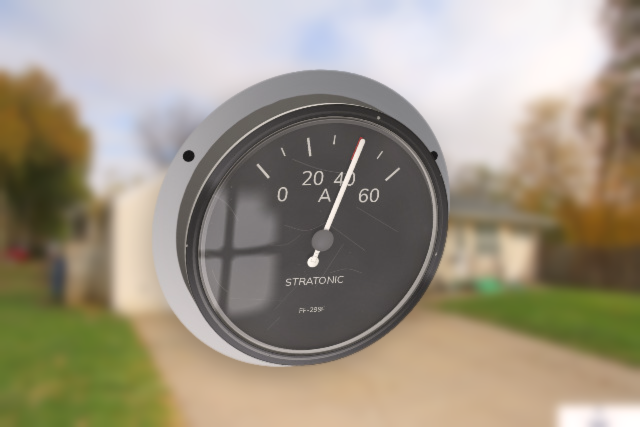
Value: 40,A
